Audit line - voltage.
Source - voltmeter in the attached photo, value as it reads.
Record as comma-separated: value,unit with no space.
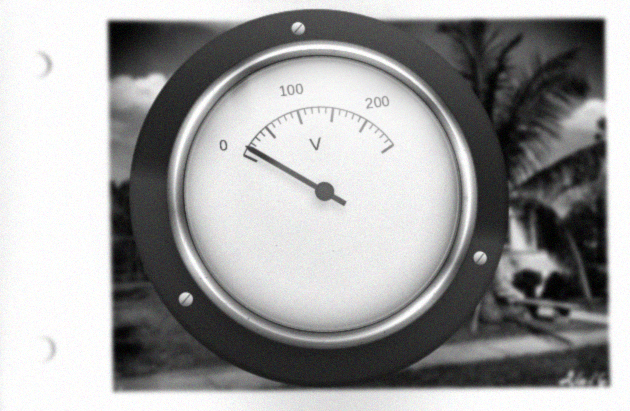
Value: 10,V
